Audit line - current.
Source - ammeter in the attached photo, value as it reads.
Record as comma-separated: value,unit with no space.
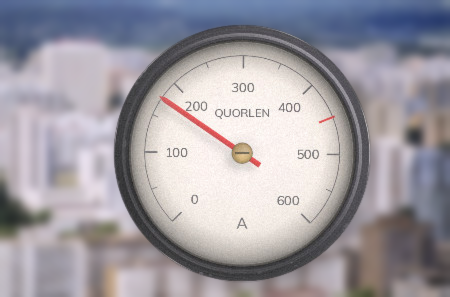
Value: 175,A
